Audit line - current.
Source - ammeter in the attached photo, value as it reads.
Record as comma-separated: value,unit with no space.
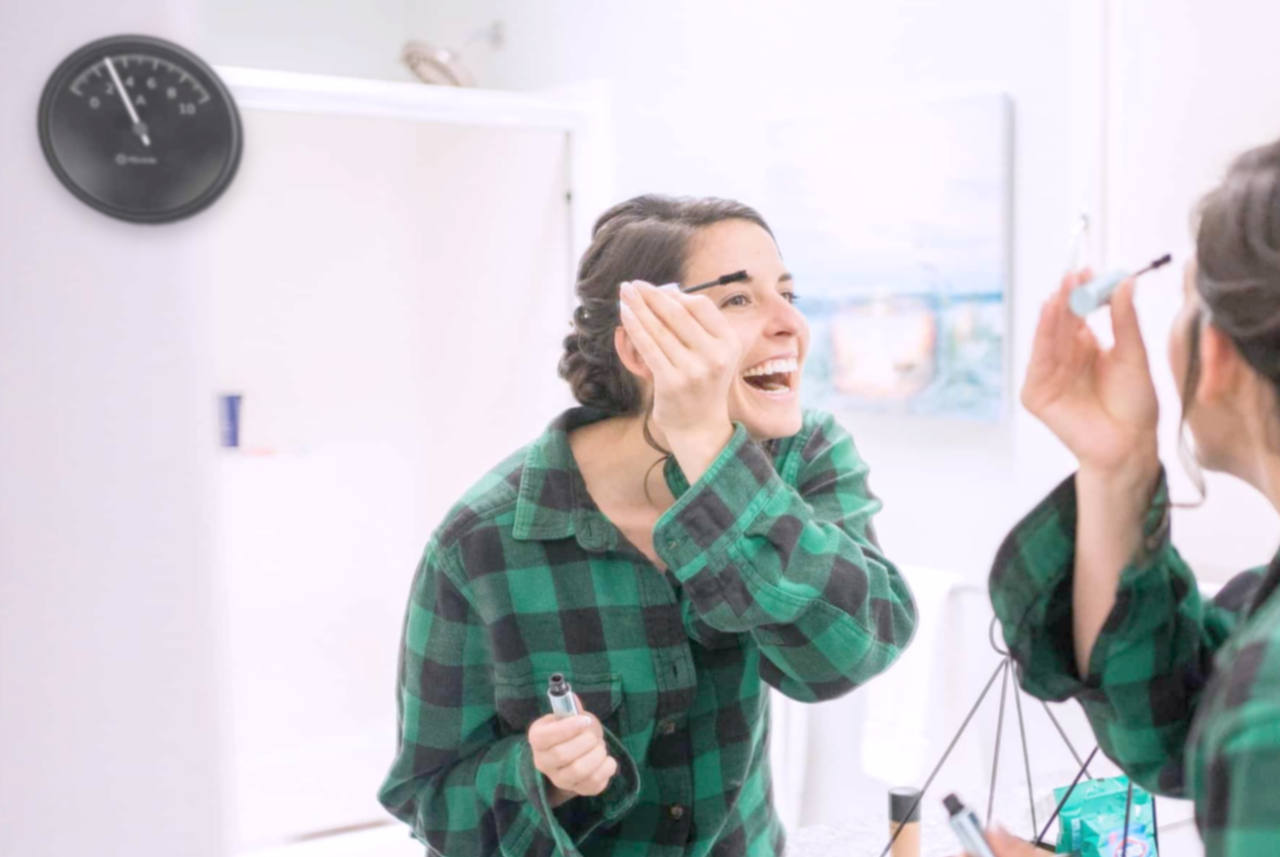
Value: 3,A
